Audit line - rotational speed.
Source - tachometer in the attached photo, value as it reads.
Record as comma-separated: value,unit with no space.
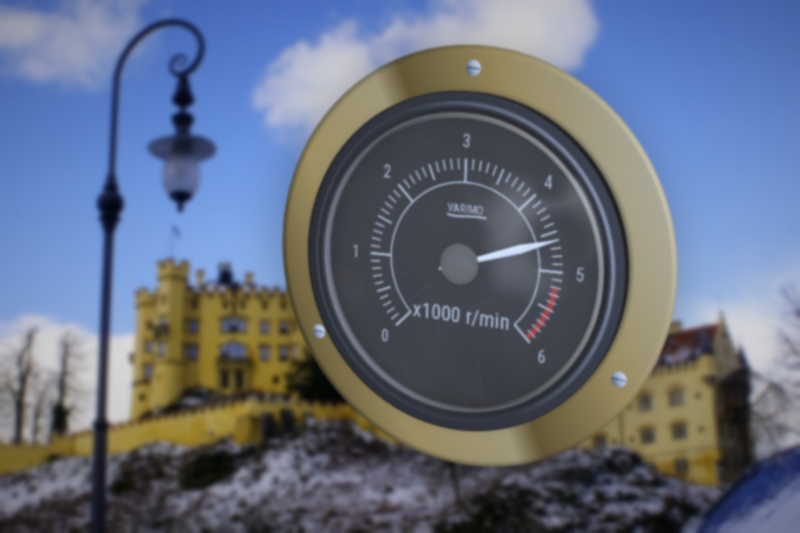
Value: 4600,rpm
